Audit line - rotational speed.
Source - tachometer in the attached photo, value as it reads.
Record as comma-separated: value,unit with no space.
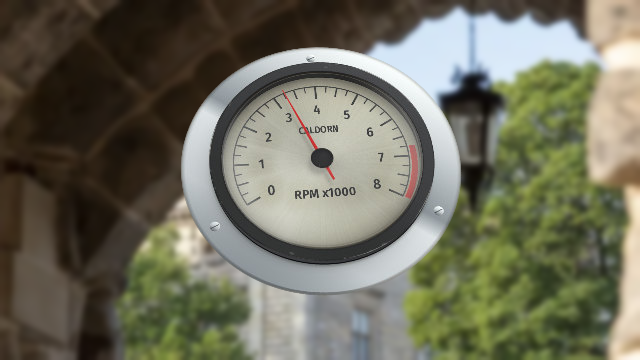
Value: 3250,rpm
